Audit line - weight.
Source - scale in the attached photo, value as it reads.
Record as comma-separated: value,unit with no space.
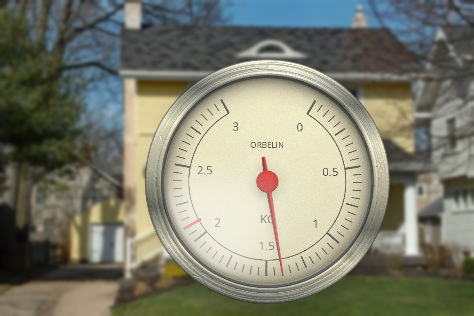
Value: 1.4,kg
